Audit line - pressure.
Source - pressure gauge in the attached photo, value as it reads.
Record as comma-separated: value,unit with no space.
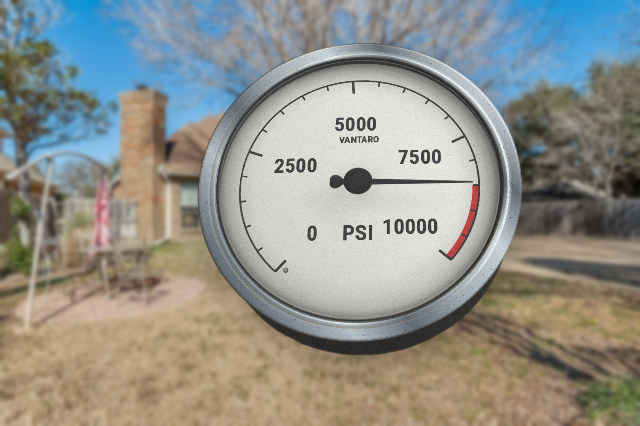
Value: 8500,psi
